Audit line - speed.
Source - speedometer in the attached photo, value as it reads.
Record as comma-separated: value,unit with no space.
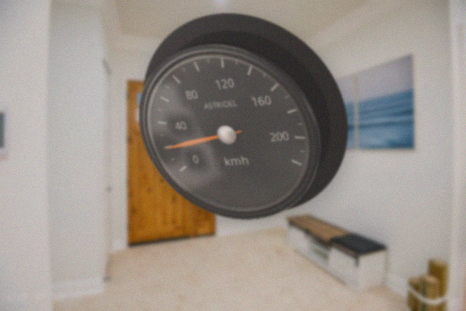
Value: 20,km/h
